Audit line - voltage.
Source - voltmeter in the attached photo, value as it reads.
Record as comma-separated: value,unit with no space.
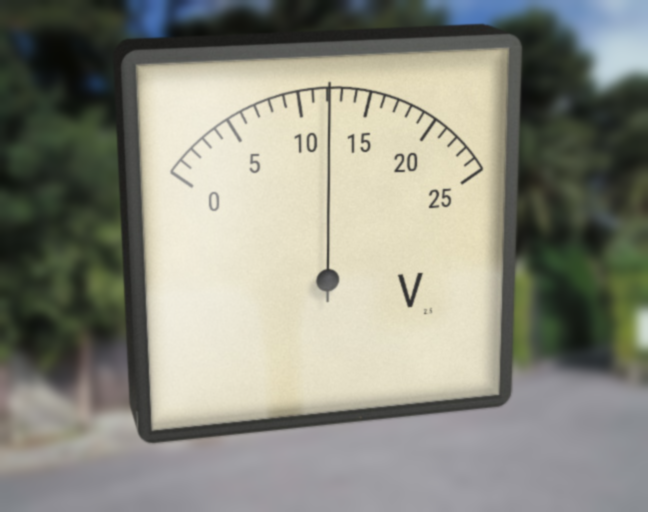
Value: 12,V
